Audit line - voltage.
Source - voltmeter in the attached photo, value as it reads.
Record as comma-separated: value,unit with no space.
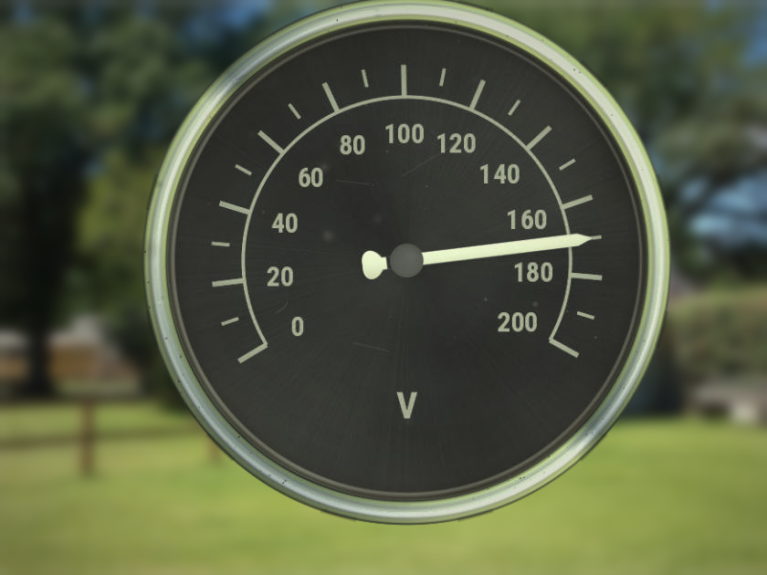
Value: 170,V
